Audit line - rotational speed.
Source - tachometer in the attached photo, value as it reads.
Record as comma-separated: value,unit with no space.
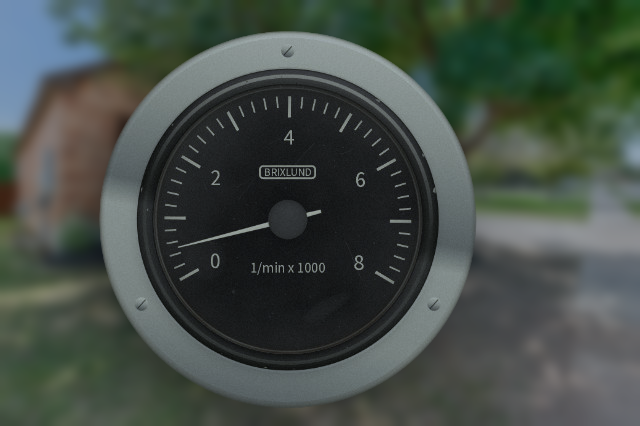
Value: 500,rpm
